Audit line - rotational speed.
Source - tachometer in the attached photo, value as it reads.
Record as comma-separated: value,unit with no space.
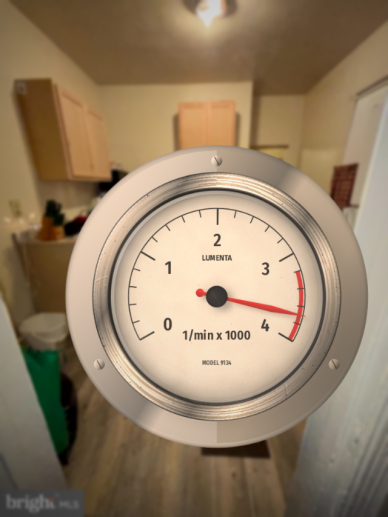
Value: 3700,rpm
